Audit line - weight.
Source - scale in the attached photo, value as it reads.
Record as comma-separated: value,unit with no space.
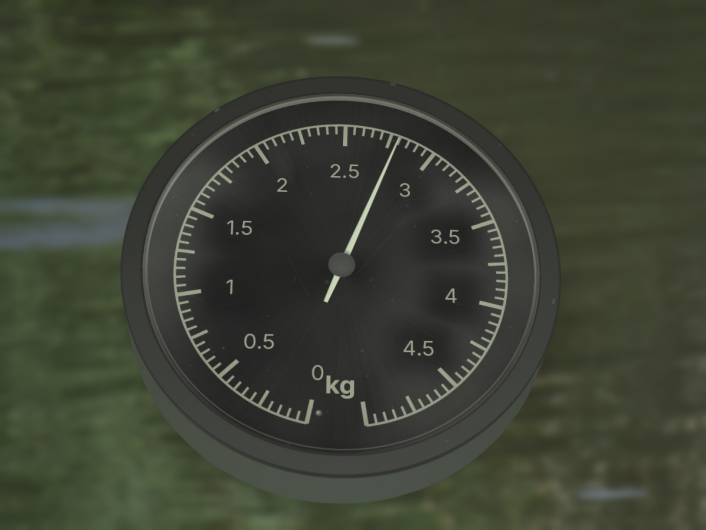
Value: 2.8,kg
